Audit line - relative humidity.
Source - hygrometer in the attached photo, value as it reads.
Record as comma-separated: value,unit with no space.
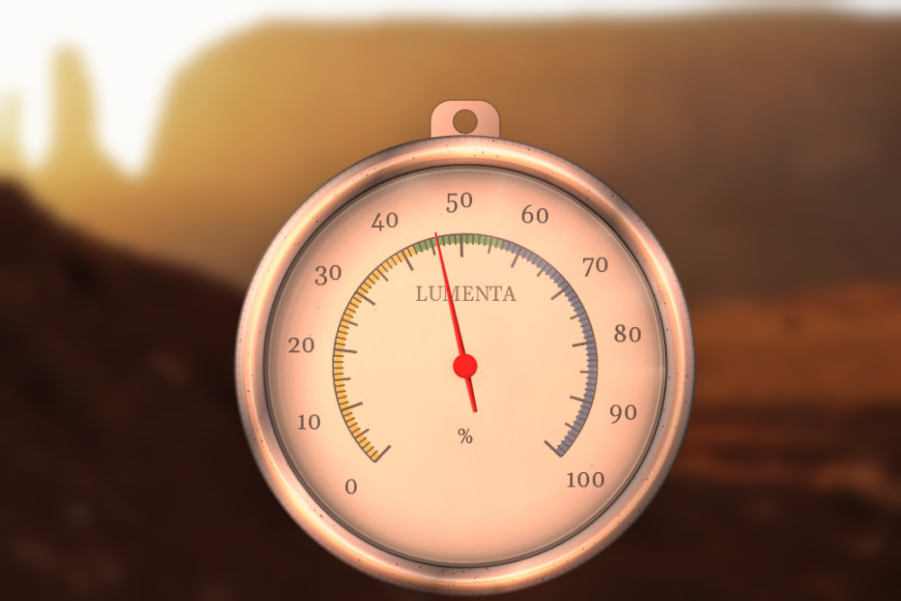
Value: 46,%
